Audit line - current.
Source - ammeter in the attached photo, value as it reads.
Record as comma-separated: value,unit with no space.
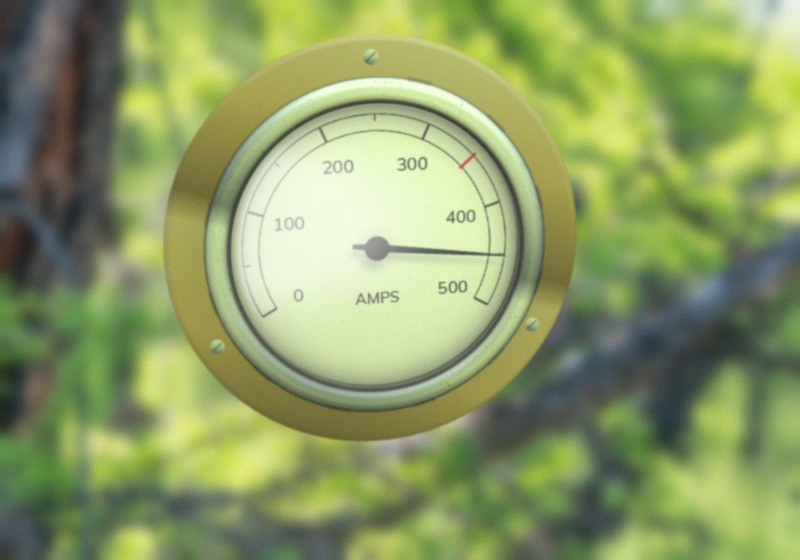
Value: 450,A
